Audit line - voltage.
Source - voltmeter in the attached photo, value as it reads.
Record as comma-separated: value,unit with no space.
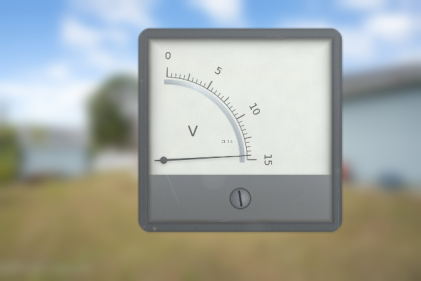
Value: 14.5,V
